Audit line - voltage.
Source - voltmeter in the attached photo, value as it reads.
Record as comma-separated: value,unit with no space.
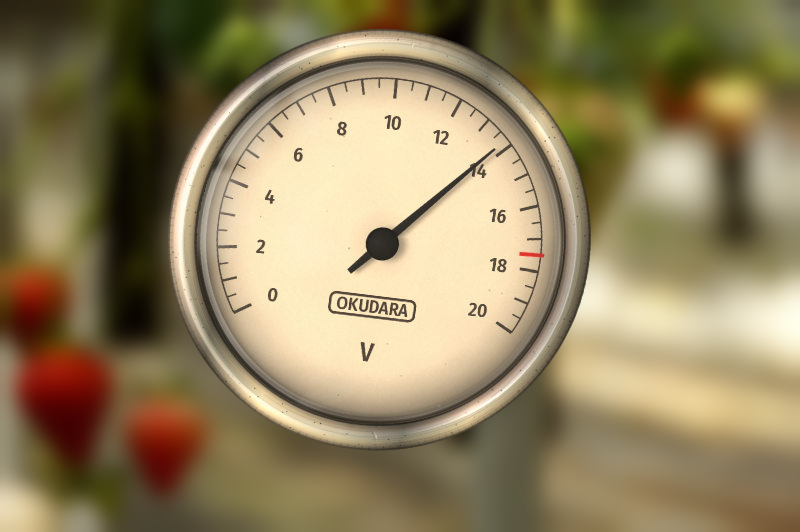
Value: 13.75,V
